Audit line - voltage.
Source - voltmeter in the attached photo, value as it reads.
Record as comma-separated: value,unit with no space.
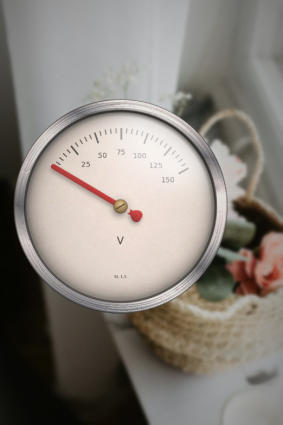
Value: 0,V
